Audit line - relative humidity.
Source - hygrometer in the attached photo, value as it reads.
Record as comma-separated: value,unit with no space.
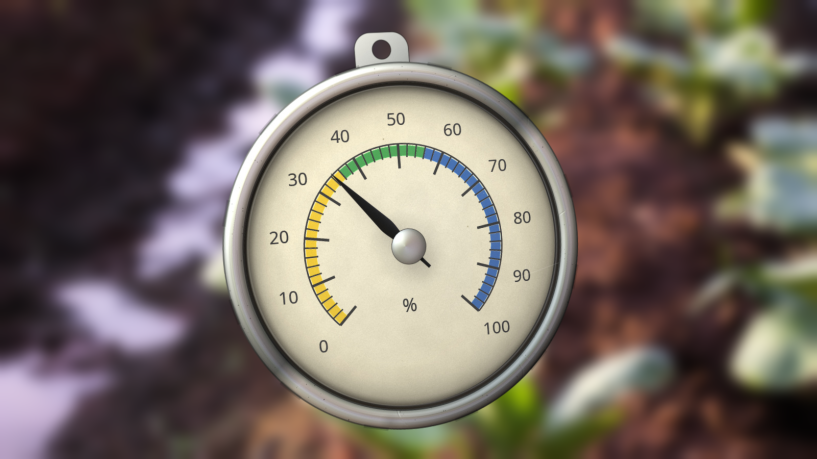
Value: 34,%
